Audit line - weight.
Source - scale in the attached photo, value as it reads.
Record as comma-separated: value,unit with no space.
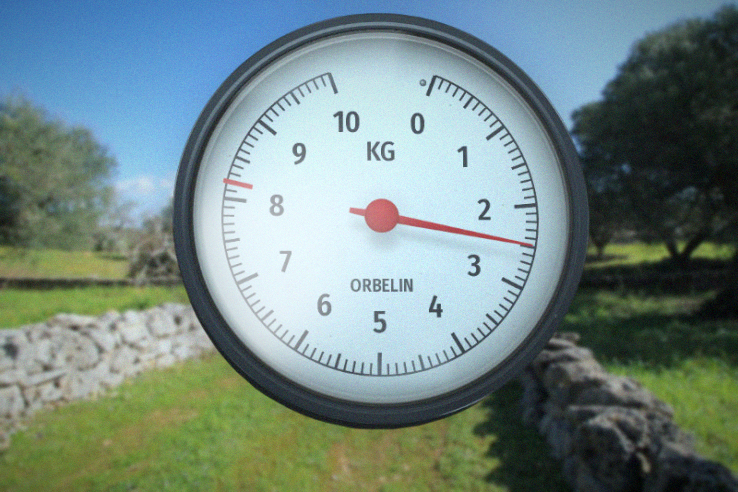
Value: 2.5,kg
